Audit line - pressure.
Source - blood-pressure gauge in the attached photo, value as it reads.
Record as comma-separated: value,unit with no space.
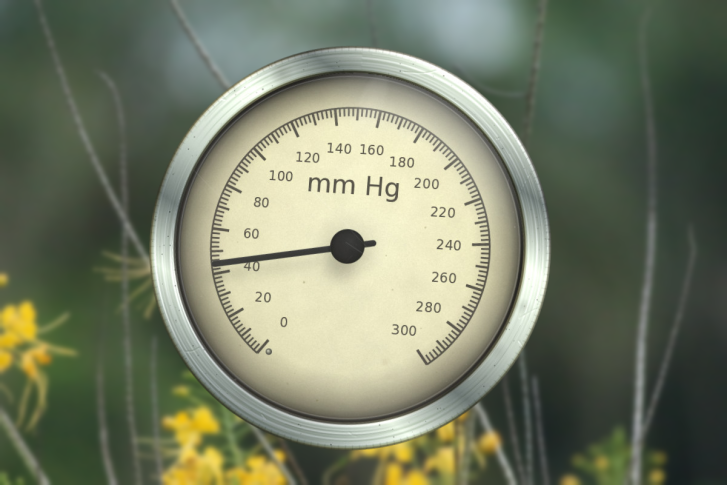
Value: 44,mmHg
